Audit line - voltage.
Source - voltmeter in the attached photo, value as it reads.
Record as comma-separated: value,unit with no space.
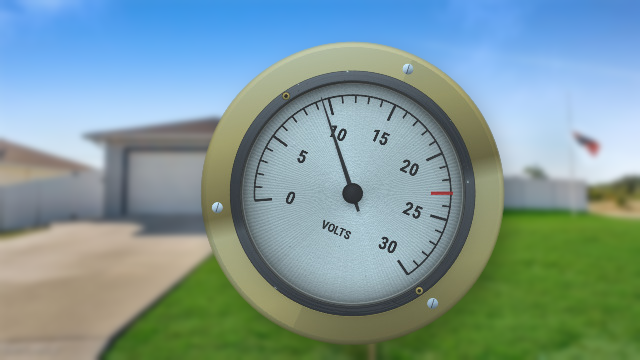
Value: 9.5,V
